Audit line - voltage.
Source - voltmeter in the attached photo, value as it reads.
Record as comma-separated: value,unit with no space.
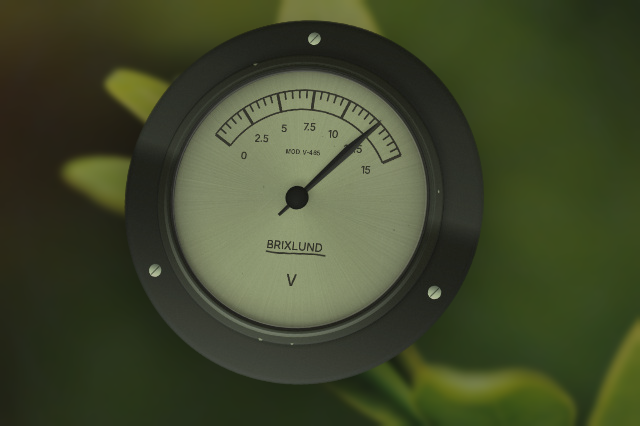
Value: 12.5,V
